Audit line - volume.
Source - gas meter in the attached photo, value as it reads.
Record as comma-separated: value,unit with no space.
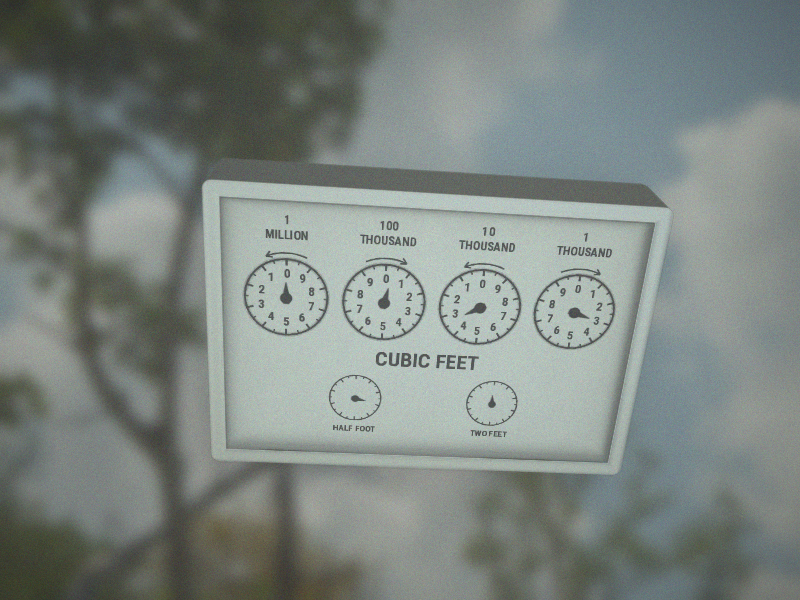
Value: 3300,ft³
